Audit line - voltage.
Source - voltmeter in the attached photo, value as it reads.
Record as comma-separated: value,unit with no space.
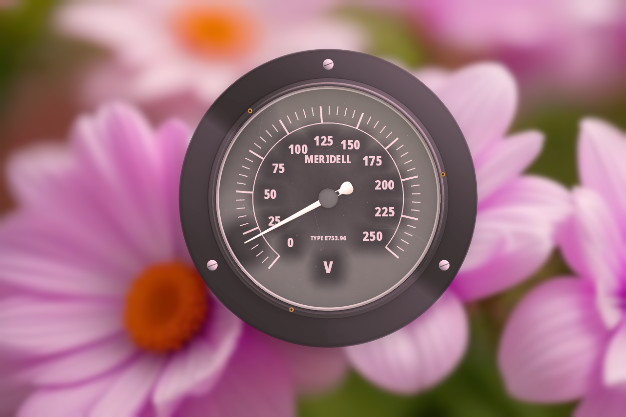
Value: 20,V
